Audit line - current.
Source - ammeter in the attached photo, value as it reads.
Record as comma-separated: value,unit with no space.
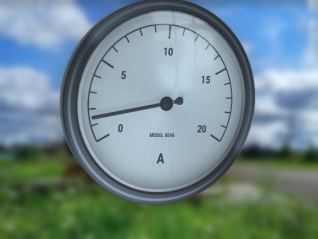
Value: 1.5,A
